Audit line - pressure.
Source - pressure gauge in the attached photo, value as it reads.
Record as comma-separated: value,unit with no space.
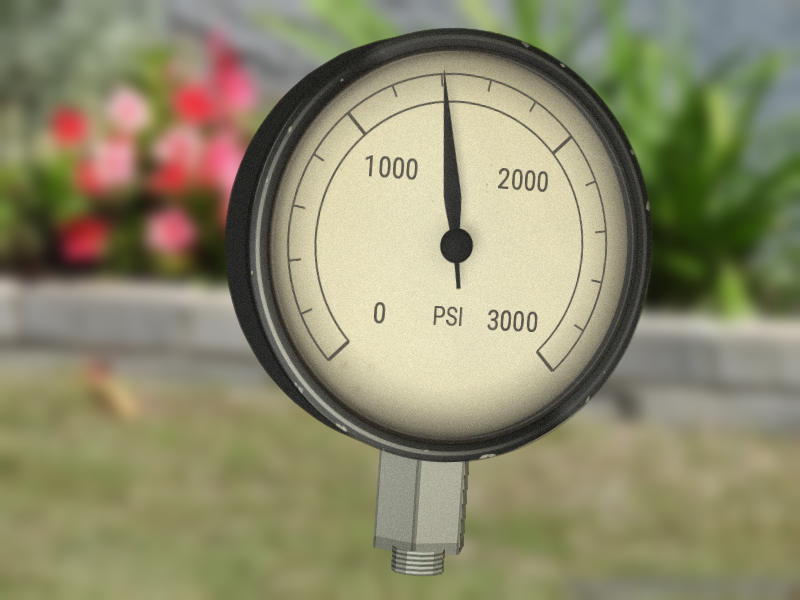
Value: 1400,psi
